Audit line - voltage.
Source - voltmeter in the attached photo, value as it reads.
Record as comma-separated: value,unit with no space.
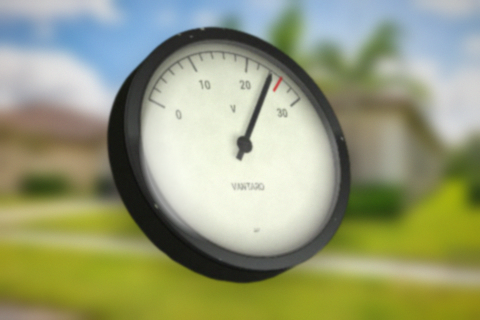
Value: 24,V
